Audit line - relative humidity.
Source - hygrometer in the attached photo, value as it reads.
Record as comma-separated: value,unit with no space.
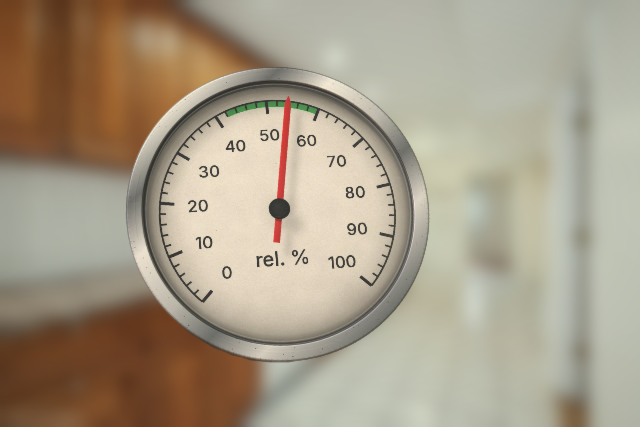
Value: 54,%
